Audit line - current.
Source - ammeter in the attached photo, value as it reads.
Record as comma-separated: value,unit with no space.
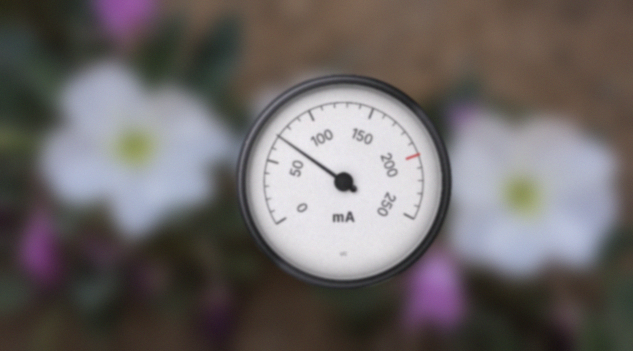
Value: 70,mA
